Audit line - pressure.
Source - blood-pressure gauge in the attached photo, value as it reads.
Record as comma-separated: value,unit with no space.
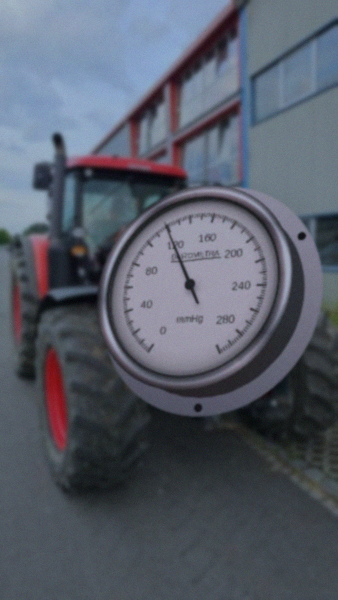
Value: 120,mmHg
